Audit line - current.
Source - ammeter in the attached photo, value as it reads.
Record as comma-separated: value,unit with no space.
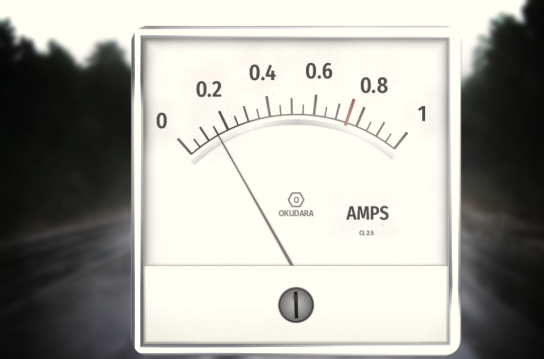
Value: 0.15,A
